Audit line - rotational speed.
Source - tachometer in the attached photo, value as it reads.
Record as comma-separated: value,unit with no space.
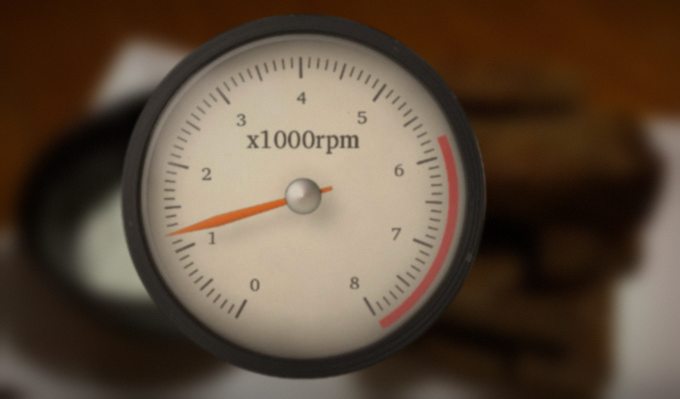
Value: 1200,rpm
